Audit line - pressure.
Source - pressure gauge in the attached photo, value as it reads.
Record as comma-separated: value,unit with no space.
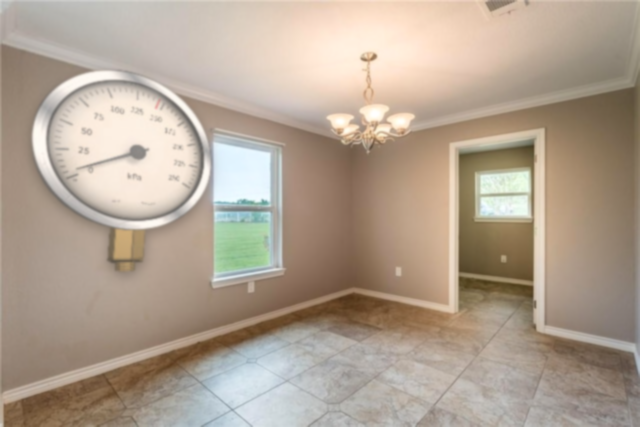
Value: 5,kPa
